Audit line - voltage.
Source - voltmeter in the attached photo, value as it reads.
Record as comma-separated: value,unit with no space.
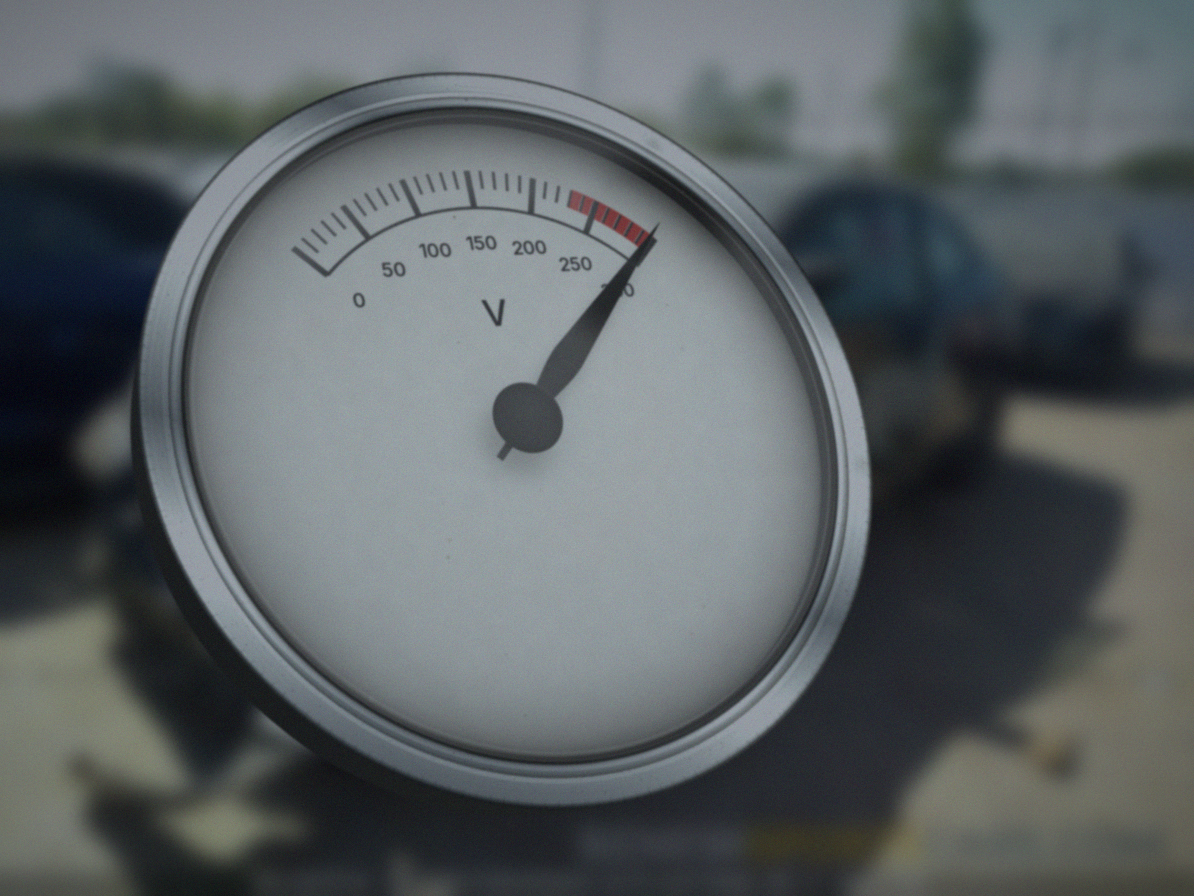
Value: 295,V
